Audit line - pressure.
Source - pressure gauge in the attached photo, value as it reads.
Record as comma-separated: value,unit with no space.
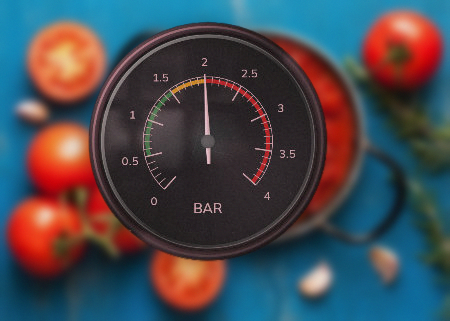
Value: 2,bar
